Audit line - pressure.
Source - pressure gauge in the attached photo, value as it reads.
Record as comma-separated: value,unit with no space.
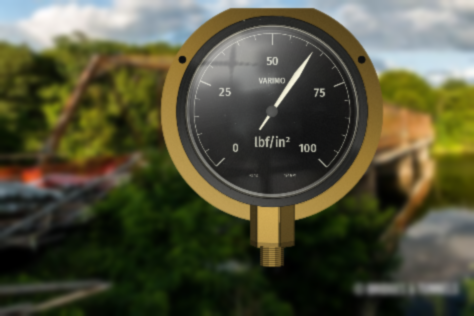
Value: 62.5,psi
